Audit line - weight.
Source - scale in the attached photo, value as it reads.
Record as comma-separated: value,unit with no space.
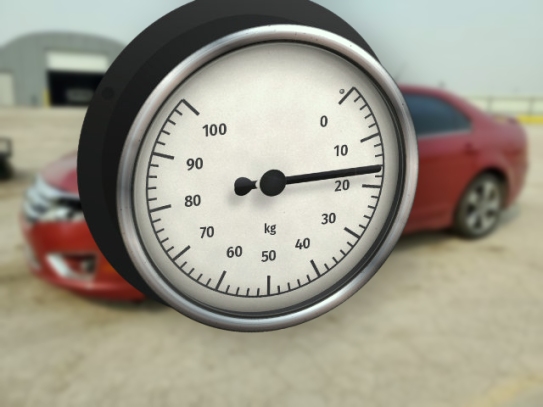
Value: 16,kg
